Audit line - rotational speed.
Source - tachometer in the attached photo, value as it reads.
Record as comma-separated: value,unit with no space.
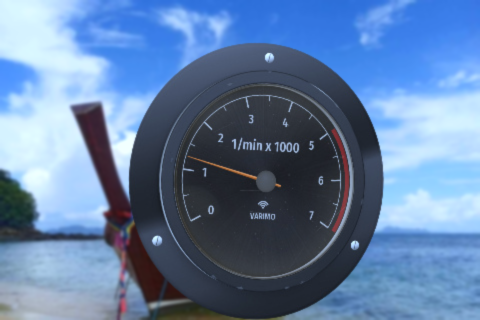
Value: 1250,rpm
